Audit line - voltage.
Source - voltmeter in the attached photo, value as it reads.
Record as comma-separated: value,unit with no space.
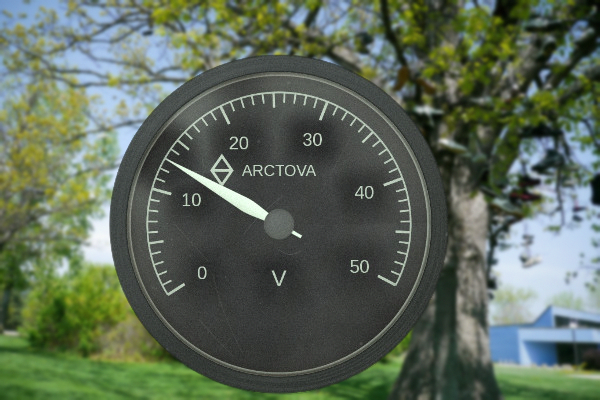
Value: 13,V
